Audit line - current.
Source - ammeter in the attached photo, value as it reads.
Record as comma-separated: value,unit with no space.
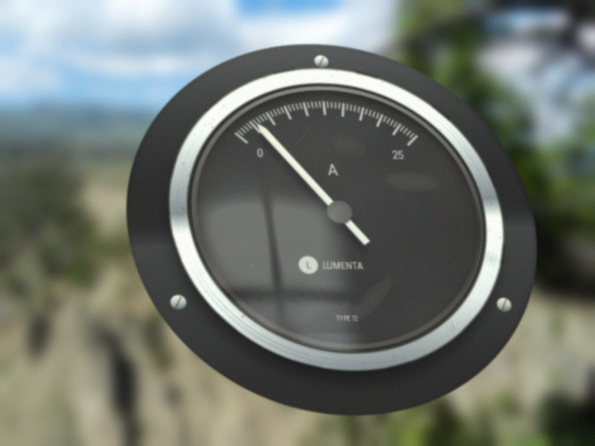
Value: 2.5,A
